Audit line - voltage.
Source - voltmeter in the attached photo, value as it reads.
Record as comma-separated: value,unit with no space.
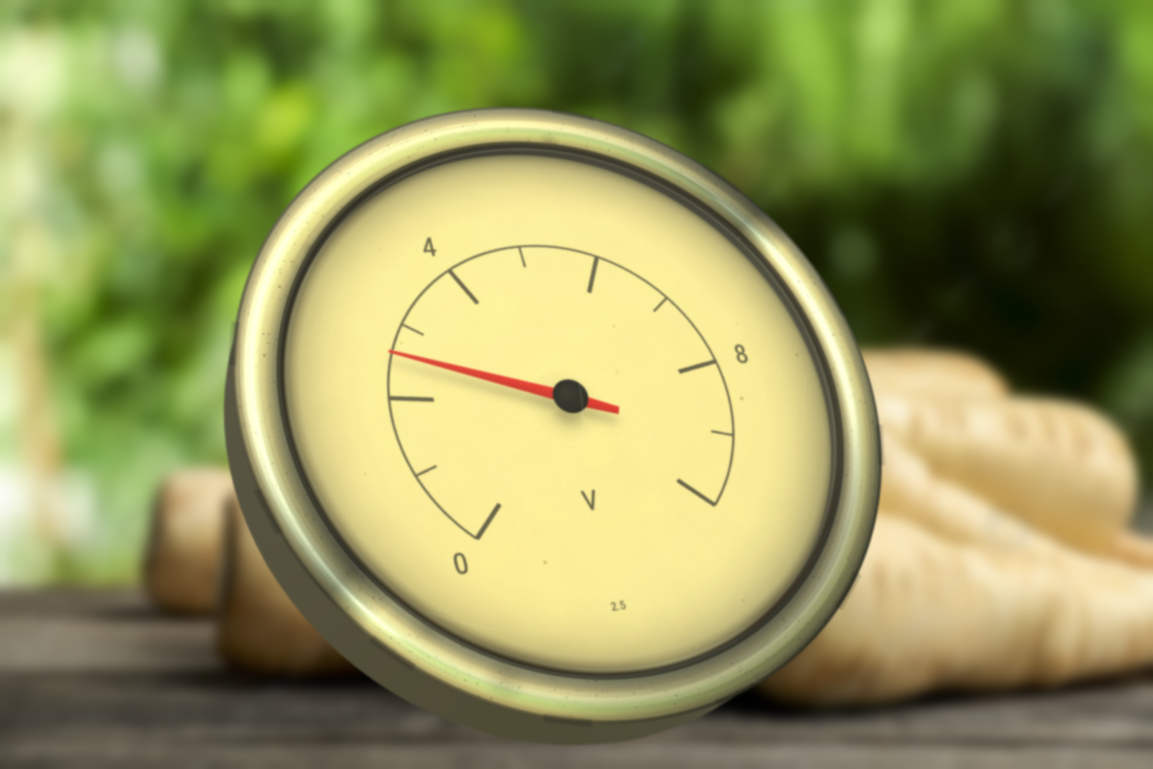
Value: 2.5,V
